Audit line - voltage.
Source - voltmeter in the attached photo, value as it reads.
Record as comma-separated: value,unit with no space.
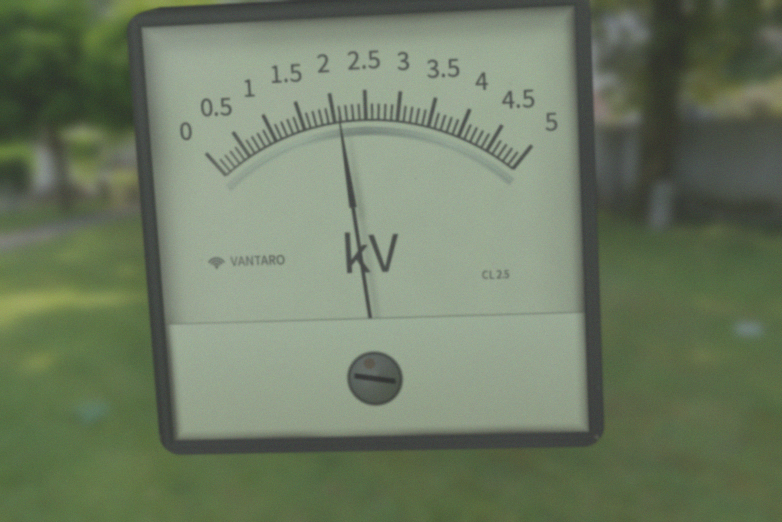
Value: 2.1,kV
